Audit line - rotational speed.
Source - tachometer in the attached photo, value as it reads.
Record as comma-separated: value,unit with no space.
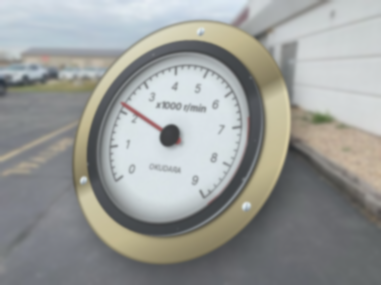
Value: 2200,rpm
